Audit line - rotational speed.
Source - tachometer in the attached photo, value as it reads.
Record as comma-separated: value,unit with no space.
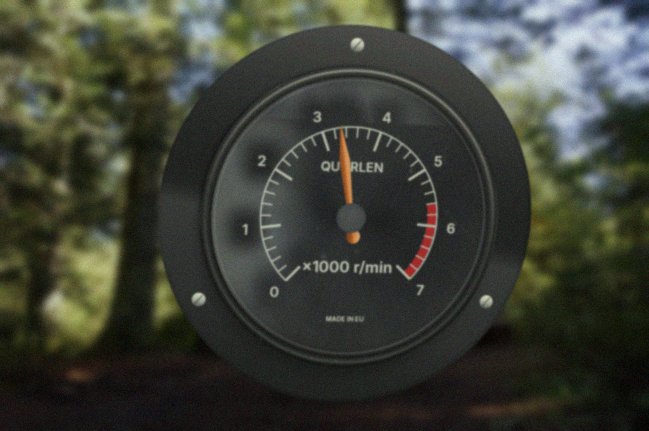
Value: 3300,rpm
